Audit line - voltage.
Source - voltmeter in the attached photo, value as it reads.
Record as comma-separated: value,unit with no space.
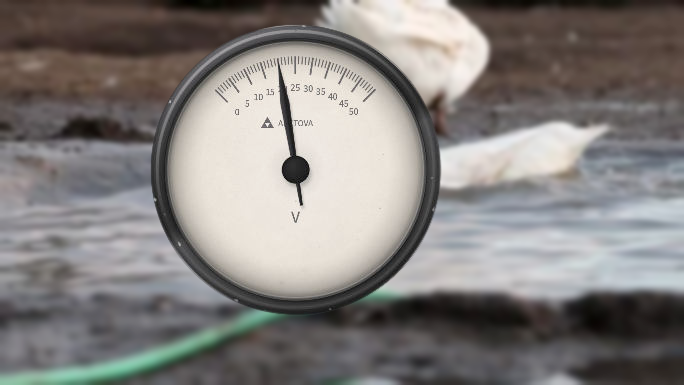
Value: 20,V
